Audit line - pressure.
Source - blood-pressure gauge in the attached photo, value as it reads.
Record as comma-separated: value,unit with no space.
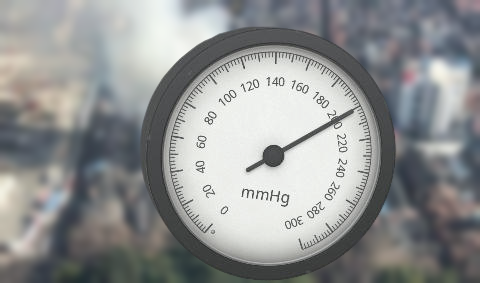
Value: 200,mmHg
